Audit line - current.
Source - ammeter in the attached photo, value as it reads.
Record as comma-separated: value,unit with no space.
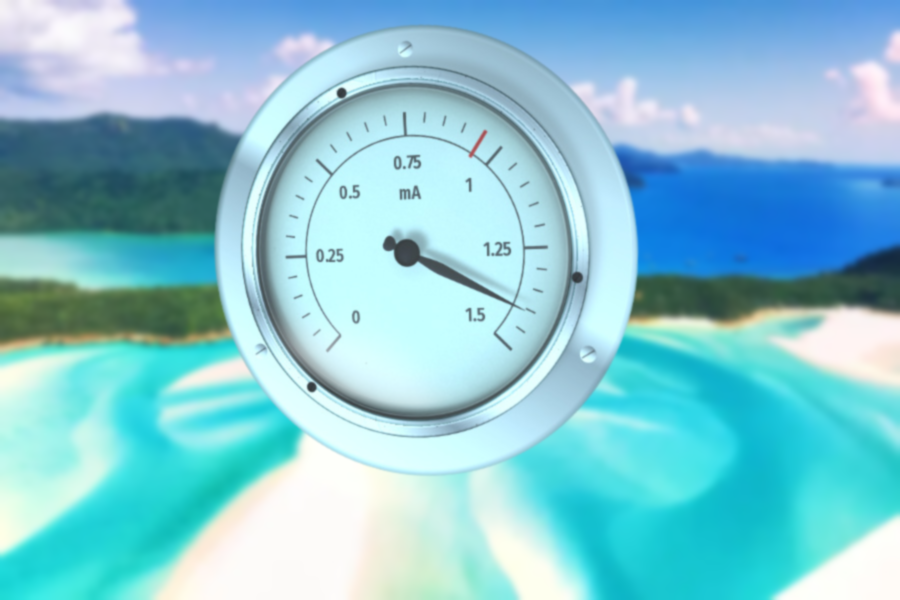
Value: 1.4,mA
